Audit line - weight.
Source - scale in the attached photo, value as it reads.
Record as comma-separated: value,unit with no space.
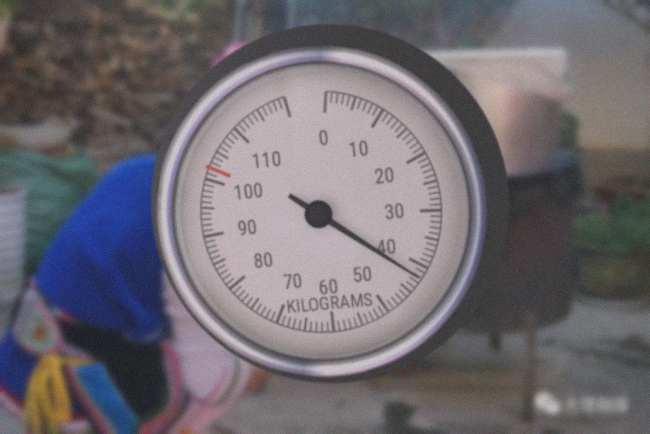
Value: 42,kg
